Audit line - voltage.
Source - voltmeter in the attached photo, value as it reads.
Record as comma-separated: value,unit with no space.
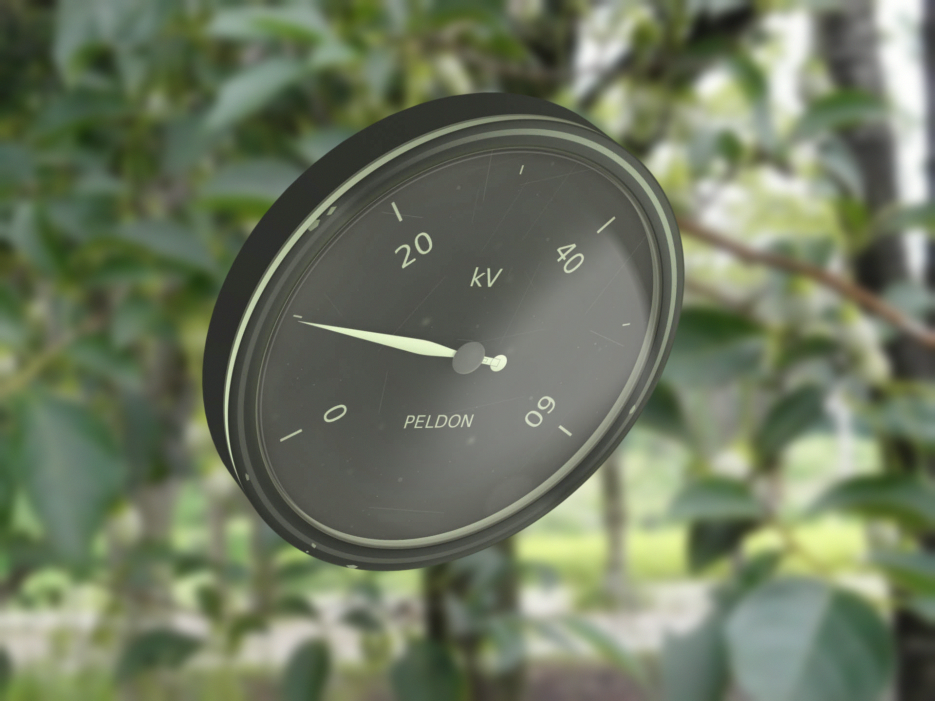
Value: 10,kV
